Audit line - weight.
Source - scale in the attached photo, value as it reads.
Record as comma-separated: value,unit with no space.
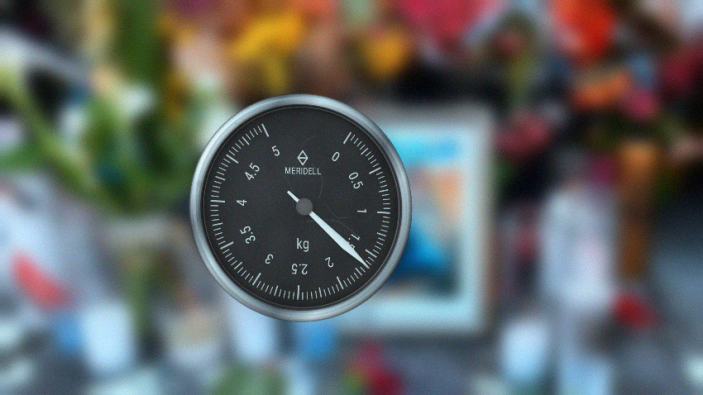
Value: 1.65,kg
